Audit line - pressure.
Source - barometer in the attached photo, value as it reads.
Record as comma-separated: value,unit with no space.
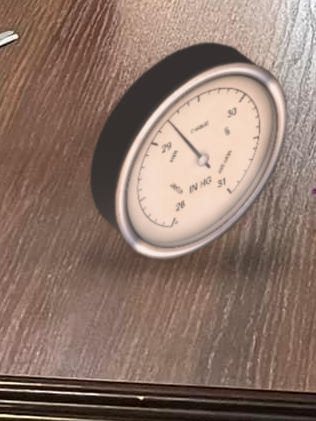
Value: 29.2,inHg
